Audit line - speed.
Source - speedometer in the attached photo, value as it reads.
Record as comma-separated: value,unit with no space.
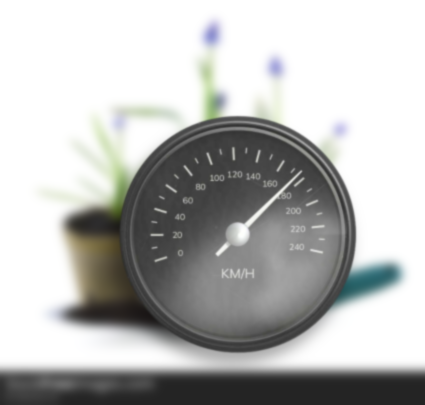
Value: 175,km/h
